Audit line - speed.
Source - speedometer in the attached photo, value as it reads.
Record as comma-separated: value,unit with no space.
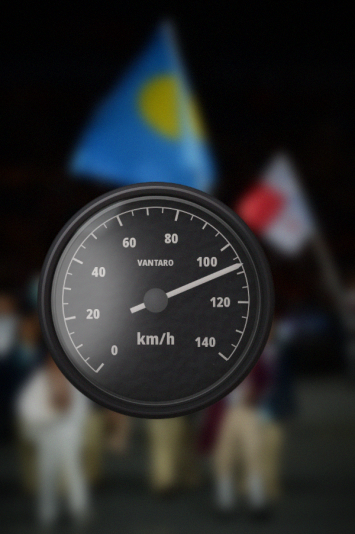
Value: 107.5,km/h
